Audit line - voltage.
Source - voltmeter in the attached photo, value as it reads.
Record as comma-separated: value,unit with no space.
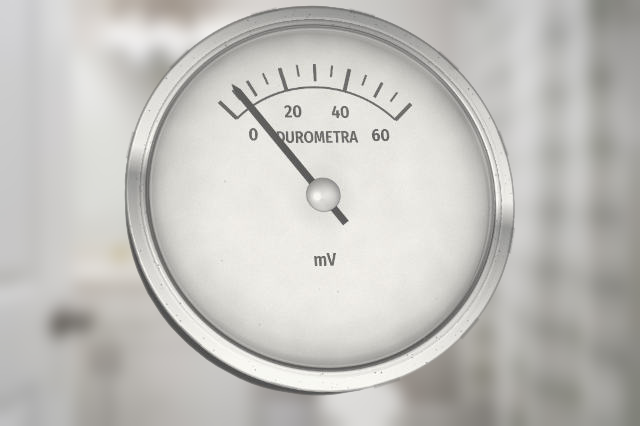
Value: 5,mV
